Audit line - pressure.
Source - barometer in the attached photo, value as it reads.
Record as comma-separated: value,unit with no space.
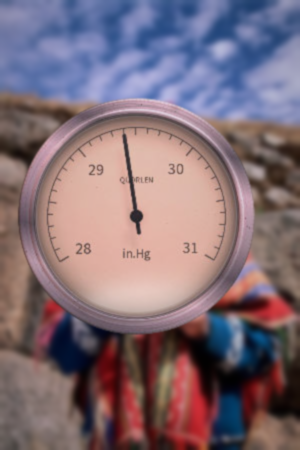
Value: 29.4,inHg
